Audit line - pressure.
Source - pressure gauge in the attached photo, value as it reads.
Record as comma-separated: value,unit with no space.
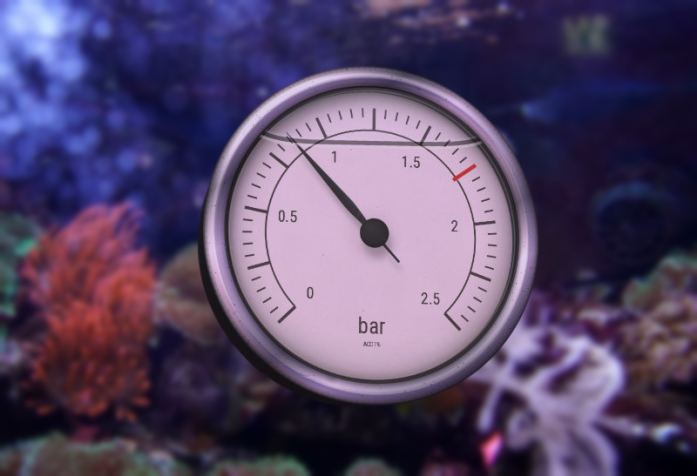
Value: 0.85,bar
